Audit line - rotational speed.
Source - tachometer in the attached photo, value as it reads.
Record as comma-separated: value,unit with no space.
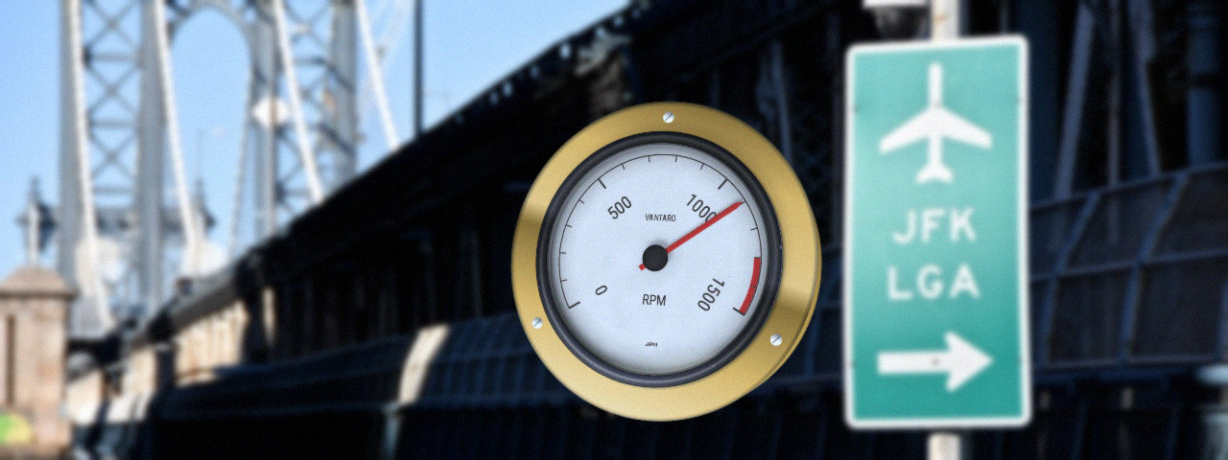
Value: 1100,rpm
